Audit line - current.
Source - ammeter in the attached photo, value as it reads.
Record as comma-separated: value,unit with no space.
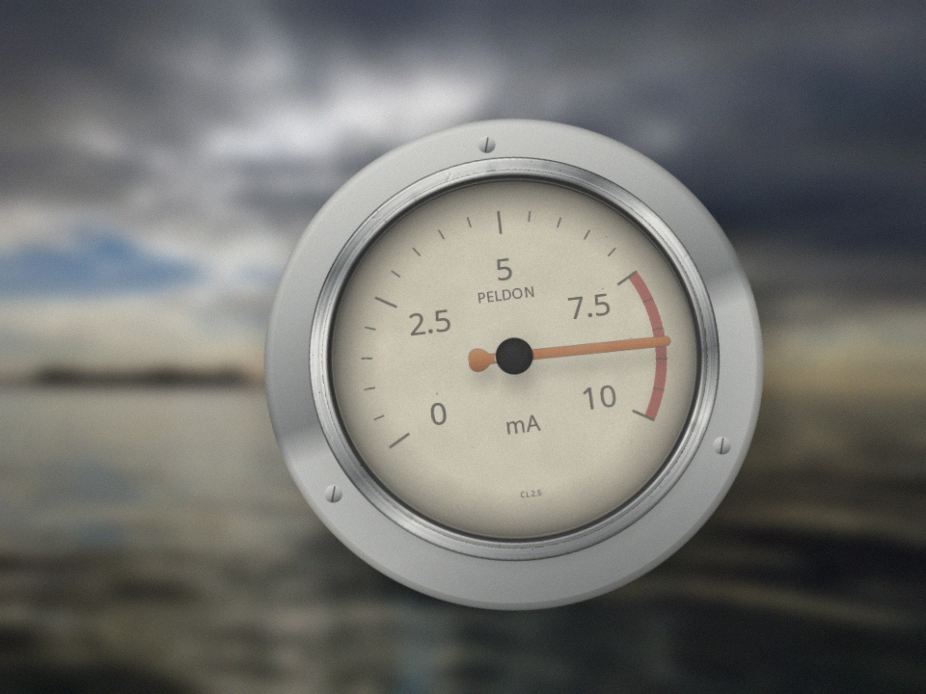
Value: 8.75,mA
